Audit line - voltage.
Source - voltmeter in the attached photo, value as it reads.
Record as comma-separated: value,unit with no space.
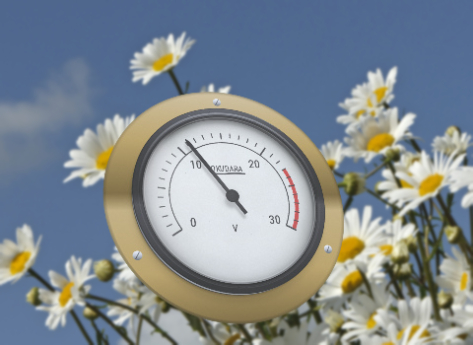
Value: 11,V
